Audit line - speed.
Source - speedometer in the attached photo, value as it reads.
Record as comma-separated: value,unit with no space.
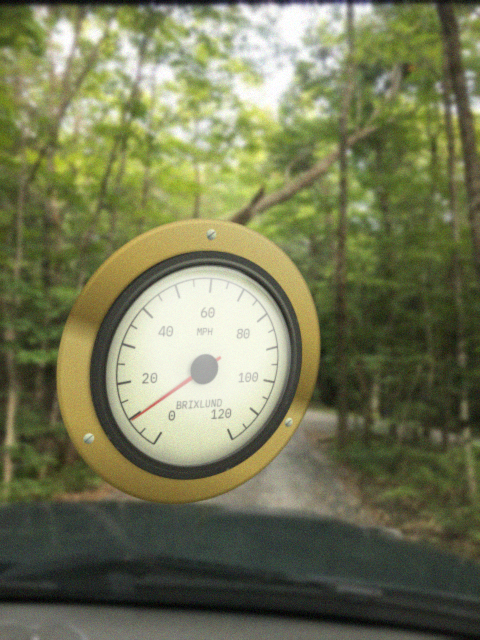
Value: 10,mph
